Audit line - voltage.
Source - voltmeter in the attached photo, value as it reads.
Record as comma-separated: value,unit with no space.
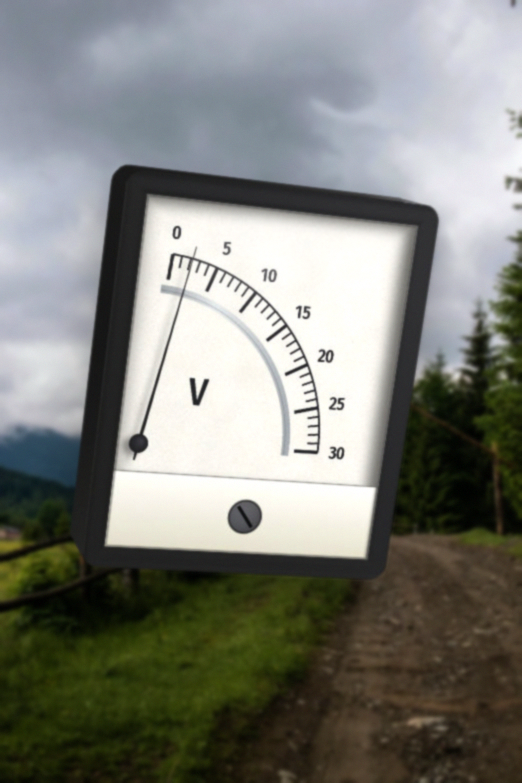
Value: 2,V
